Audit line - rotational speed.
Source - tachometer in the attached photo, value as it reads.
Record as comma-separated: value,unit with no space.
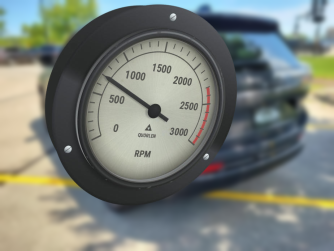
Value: 700,rpm
